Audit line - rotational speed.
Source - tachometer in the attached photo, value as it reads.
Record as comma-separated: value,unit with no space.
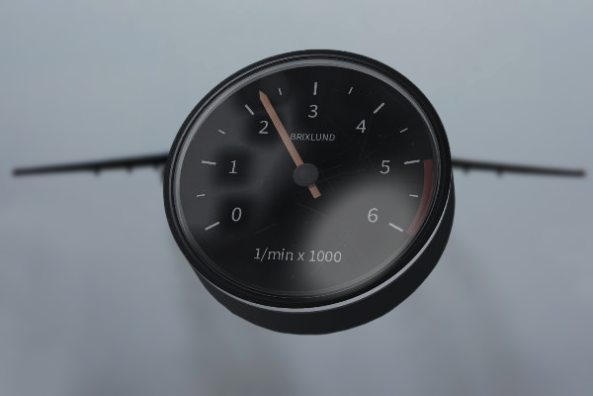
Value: 2250,rpm
